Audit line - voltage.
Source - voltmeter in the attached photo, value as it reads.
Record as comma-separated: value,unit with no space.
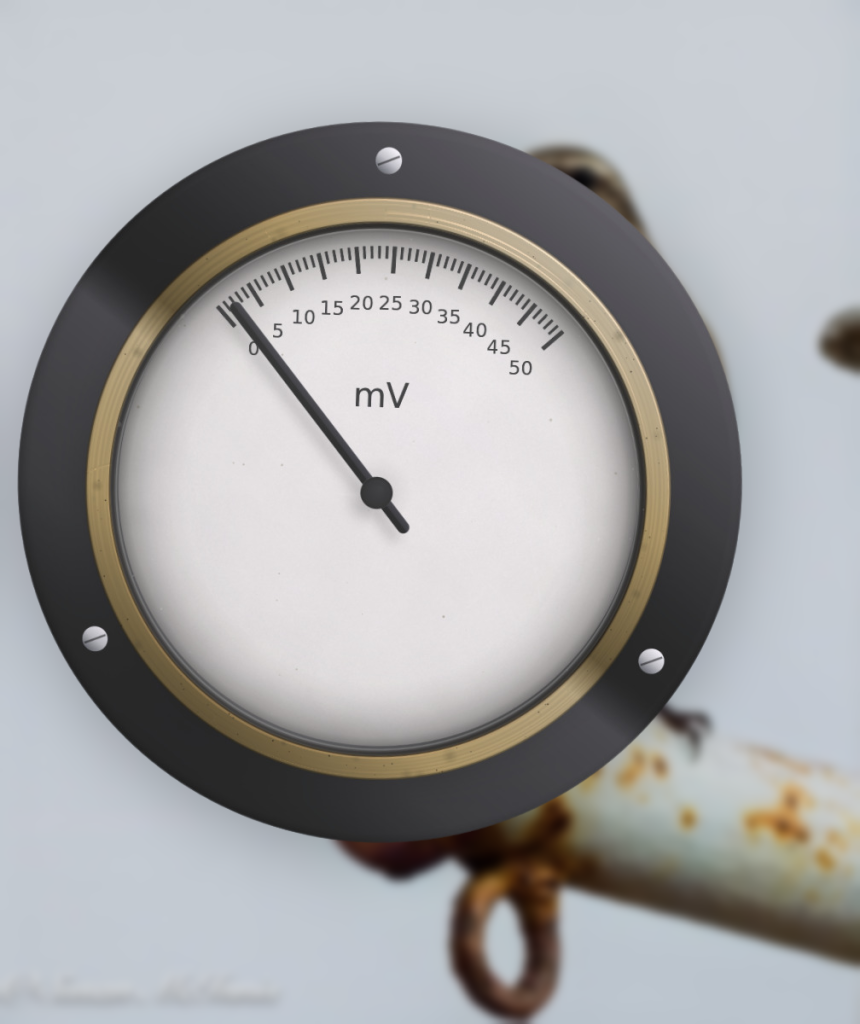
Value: 2,mV
